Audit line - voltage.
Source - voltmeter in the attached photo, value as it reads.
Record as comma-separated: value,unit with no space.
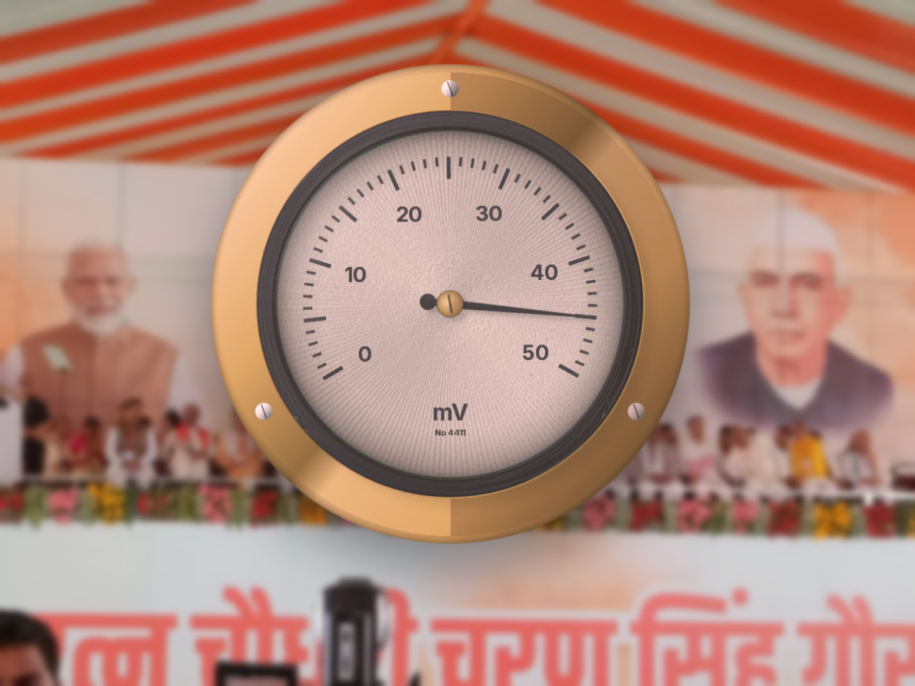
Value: 45,mV
